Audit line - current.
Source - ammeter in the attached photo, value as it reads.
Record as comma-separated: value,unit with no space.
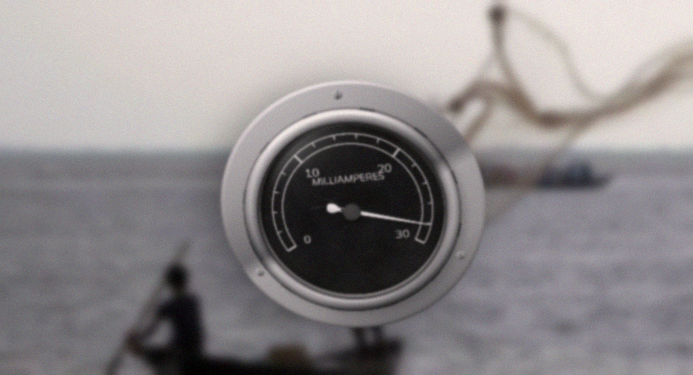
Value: 28,mA
